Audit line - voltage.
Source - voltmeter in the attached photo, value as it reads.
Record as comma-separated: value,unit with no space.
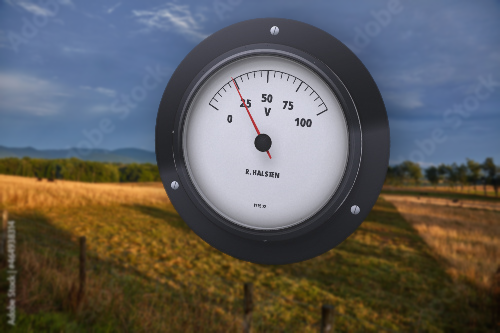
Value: 25,V
